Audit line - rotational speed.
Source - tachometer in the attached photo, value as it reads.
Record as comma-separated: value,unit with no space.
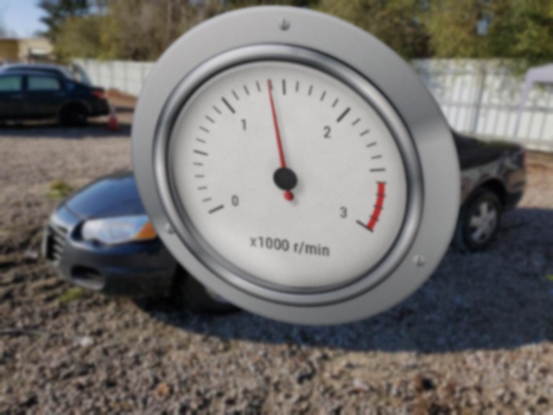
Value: 1400,rpm
